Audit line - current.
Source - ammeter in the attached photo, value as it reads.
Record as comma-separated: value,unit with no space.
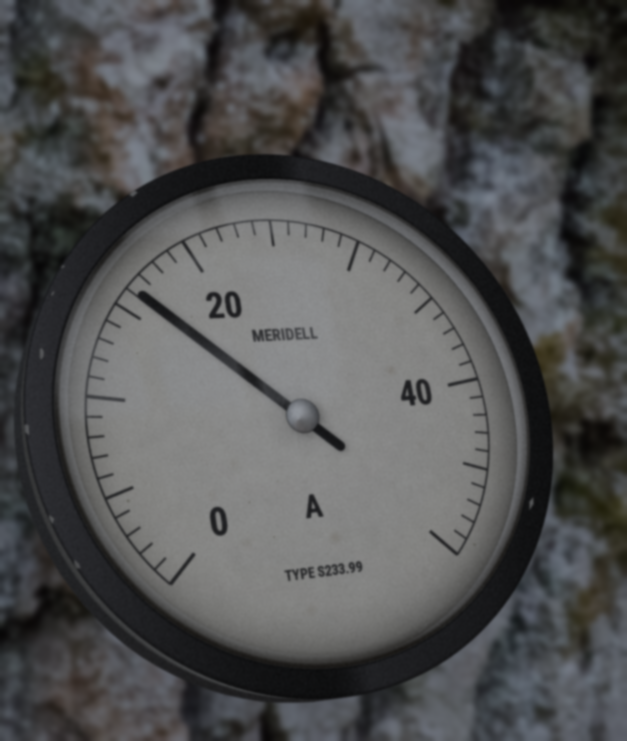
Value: 16,A
